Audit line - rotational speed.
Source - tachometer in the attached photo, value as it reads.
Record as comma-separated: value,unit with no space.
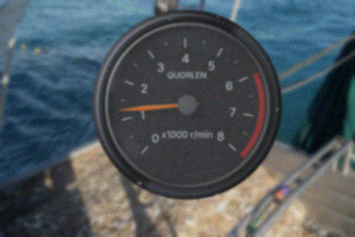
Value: 1250,rpm
